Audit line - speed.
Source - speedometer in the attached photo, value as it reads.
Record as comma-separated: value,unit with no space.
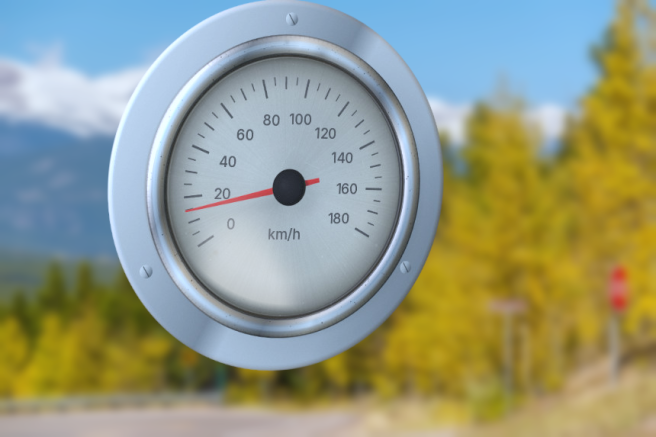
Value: 15,km/h
